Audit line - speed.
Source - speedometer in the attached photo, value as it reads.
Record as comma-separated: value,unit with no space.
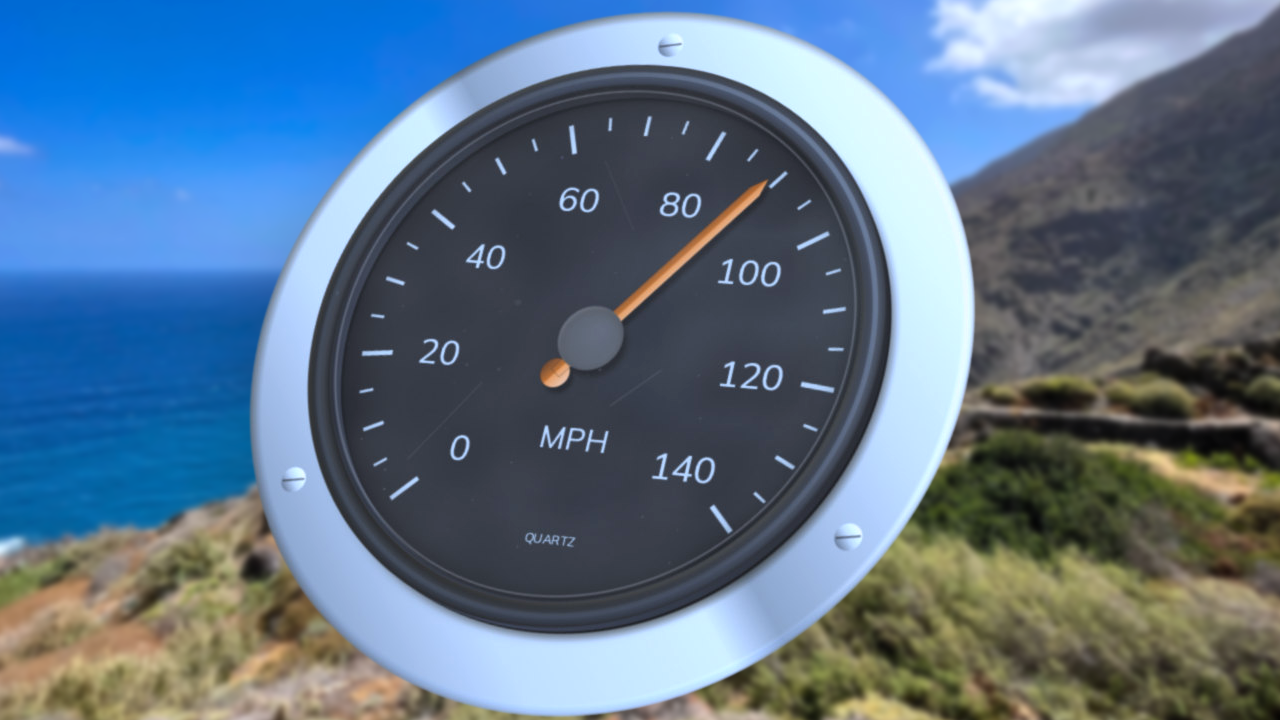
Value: 90,mph
